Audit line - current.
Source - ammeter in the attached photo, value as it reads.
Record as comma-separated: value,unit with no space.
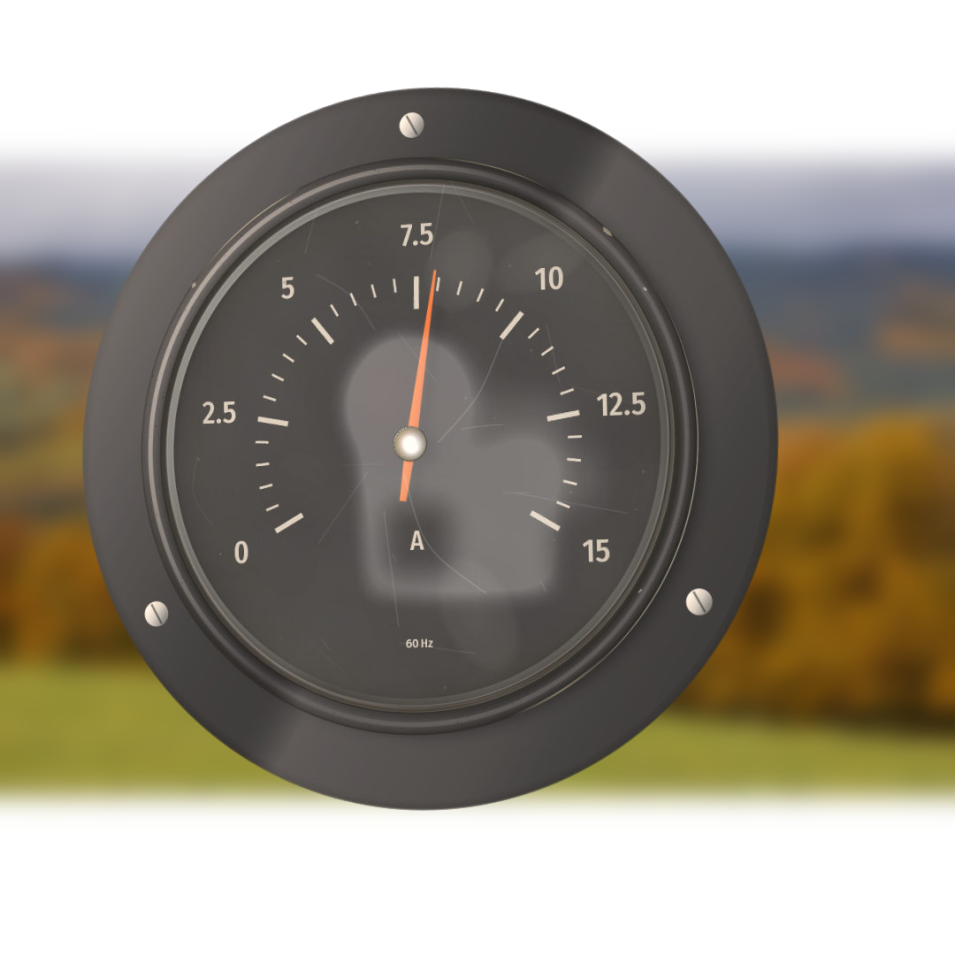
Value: 8,A
